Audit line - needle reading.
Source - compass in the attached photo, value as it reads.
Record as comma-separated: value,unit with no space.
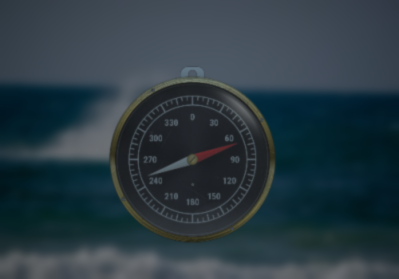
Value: 70,°
